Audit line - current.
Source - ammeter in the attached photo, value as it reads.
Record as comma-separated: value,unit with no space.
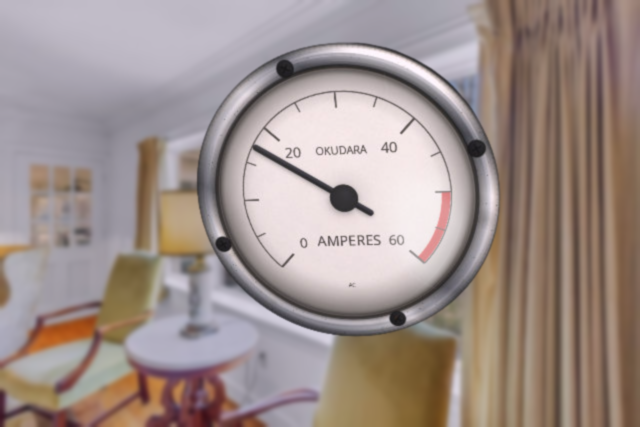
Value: 17.5,A
